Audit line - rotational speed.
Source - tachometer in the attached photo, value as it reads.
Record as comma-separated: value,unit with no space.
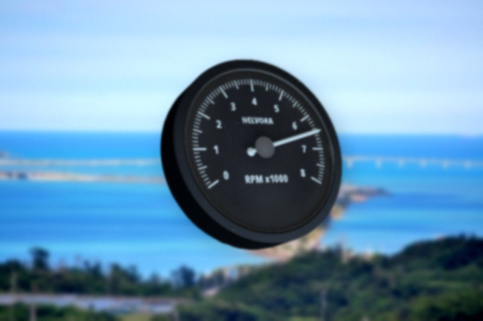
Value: 6500,rpm
